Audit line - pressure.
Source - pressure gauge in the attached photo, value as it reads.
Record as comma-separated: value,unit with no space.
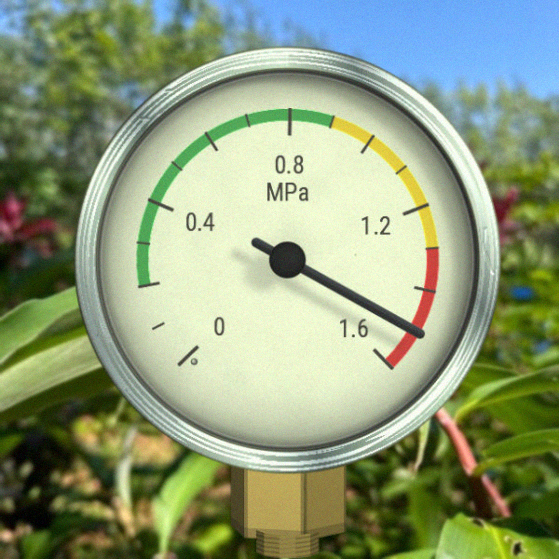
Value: 1.5,MPa
